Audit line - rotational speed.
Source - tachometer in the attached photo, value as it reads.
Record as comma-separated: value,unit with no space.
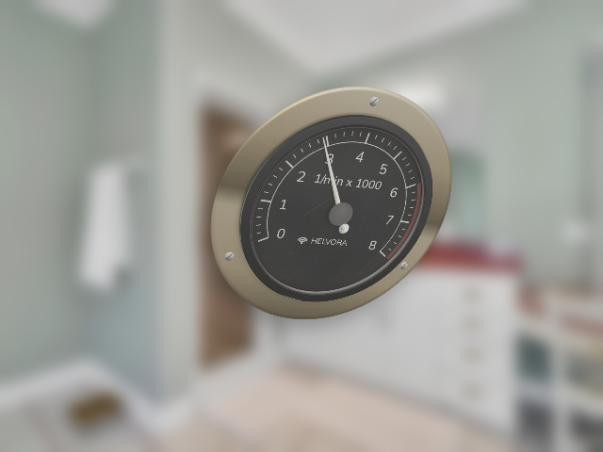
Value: 2900,rpm
